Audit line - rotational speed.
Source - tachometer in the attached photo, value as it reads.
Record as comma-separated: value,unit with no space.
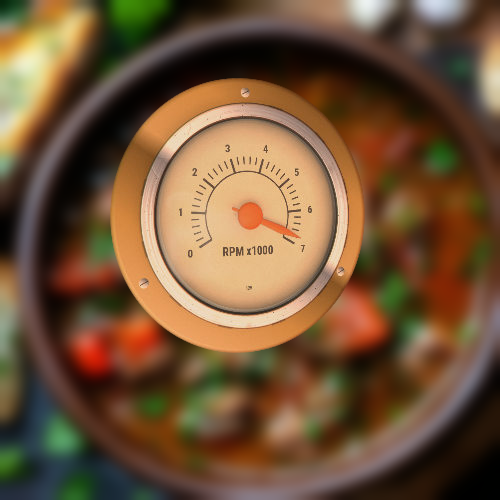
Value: 6800,rpm
